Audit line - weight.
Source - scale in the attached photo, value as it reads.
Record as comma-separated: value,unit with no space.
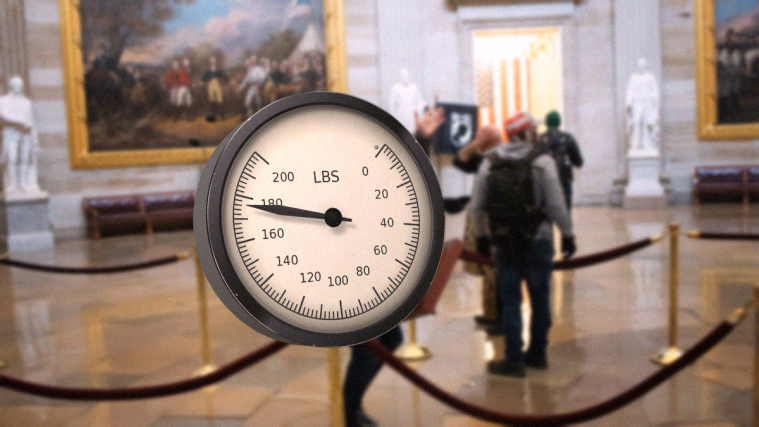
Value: 176,lb
